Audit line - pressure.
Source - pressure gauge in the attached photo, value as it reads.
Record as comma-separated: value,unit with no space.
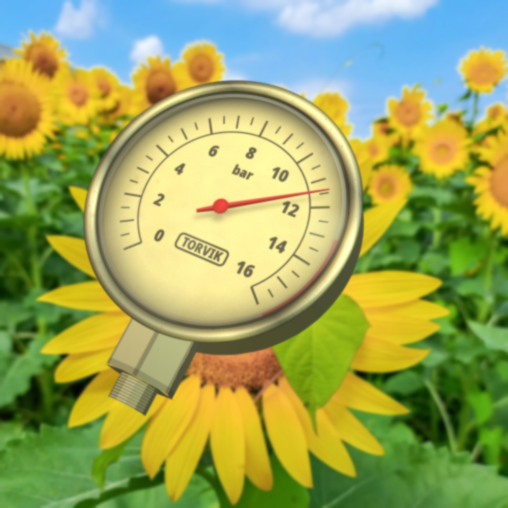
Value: 11.5,bar
